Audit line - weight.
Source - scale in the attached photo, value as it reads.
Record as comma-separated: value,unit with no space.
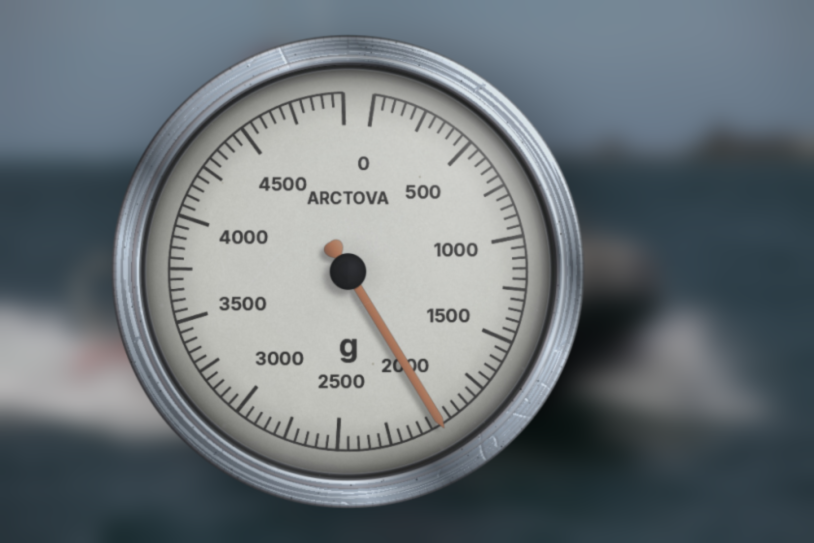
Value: 2000,g
